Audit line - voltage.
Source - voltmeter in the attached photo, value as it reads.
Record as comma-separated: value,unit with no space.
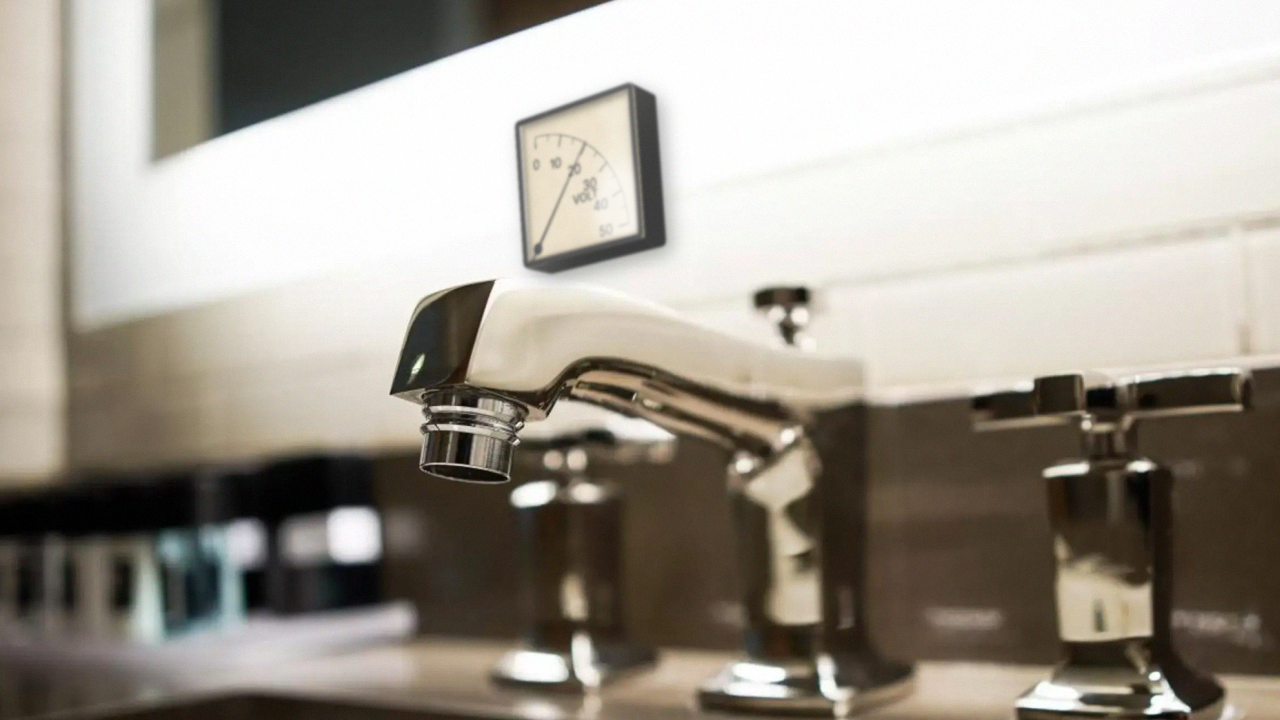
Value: 20,V
